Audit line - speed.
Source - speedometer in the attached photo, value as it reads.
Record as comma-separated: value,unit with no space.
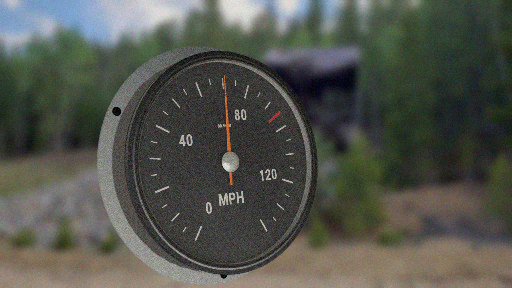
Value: 70,mph
